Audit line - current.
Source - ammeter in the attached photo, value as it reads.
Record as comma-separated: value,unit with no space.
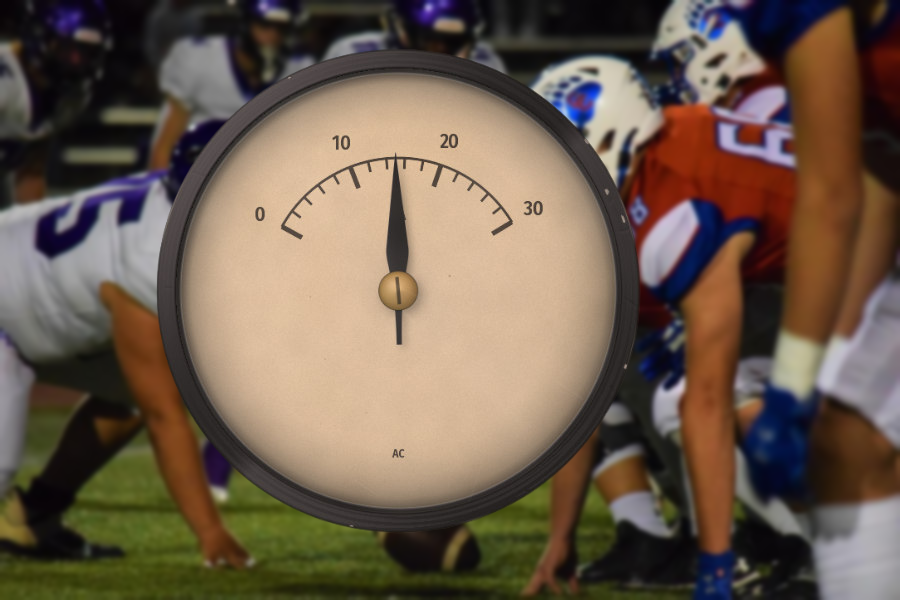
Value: 15,A
